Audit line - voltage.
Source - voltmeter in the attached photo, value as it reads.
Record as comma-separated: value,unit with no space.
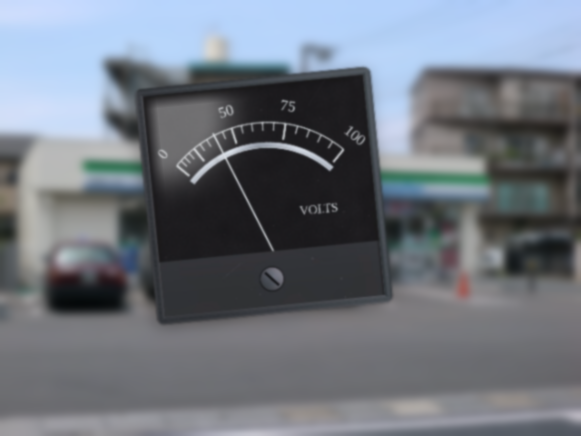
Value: 40,V
